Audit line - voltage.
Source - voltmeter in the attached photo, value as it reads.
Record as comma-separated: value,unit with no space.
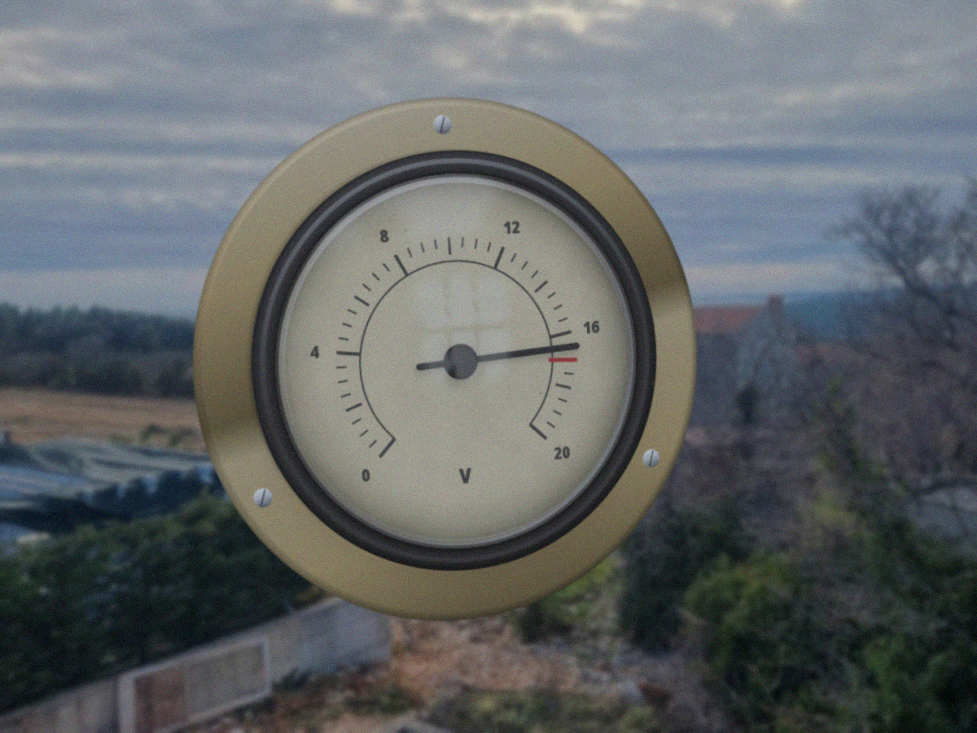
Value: 16.5,V
